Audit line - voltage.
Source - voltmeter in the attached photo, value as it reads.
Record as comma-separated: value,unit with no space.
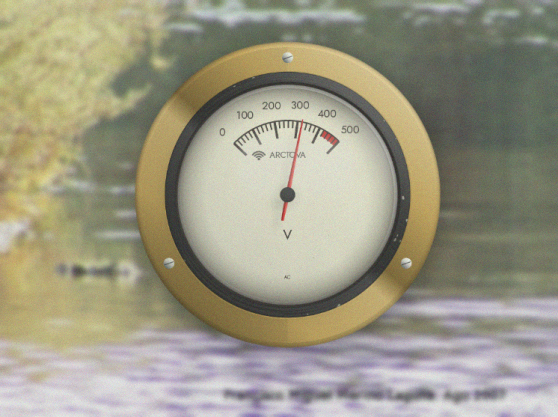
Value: 320,V
